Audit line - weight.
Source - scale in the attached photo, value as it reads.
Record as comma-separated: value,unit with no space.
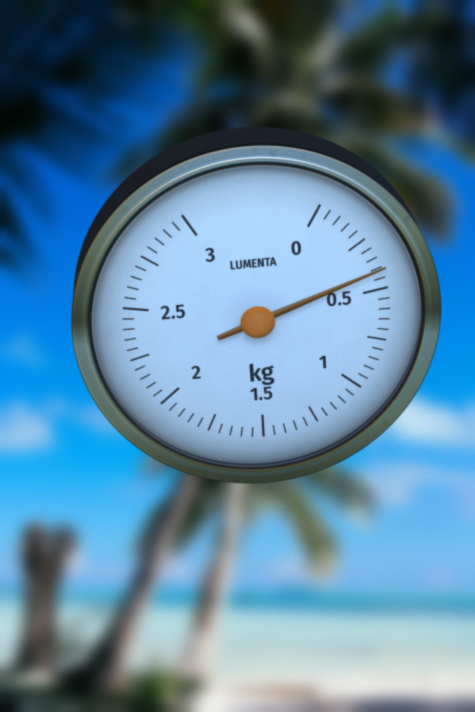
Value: 0.4,kg
